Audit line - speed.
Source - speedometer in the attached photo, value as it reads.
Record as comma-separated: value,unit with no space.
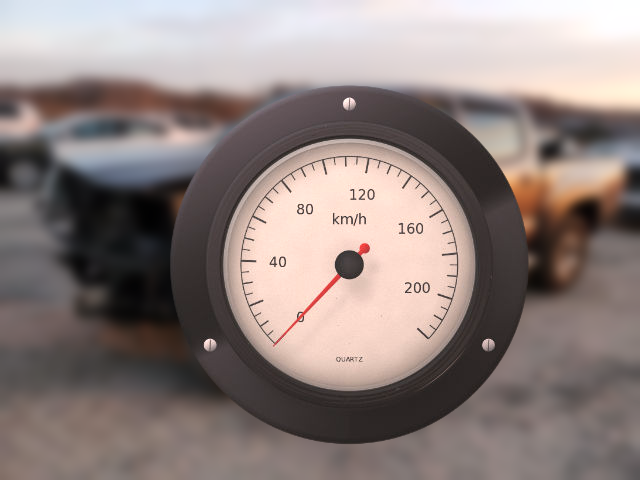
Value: 0,km/h
